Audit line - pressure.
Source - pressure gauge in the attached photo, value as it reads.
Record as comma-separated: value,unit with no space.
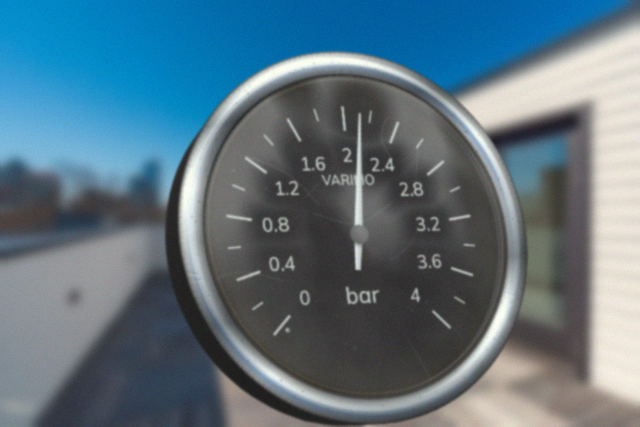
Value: 2.1,bar
